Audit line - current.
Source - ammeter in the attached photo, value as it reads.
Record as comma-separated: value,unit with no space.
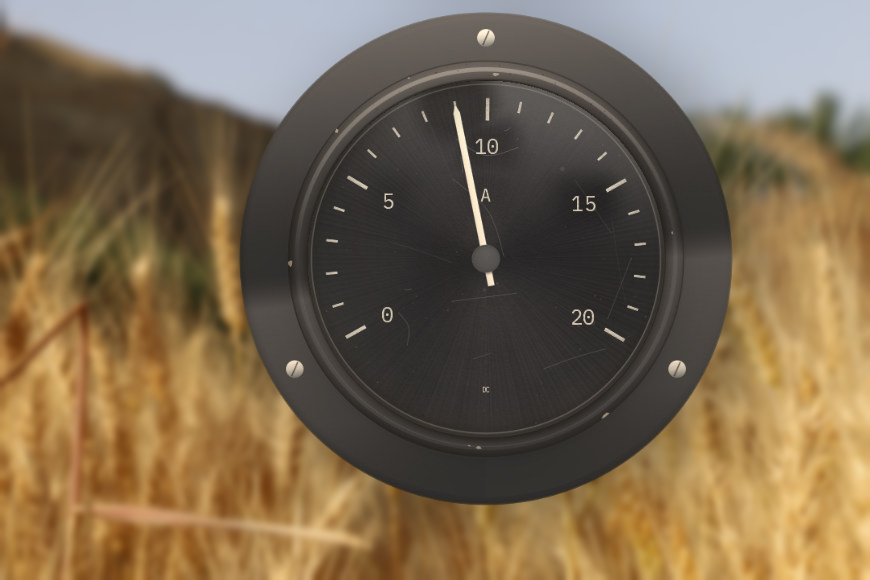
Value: 9,A
